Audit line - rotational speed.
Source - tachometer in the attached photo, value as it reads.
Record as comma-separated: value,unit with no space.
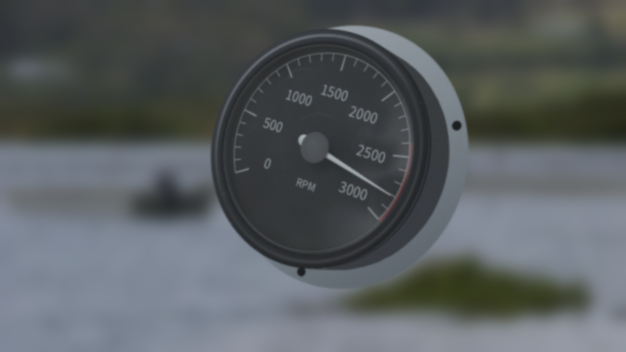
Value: 2800,rpm
